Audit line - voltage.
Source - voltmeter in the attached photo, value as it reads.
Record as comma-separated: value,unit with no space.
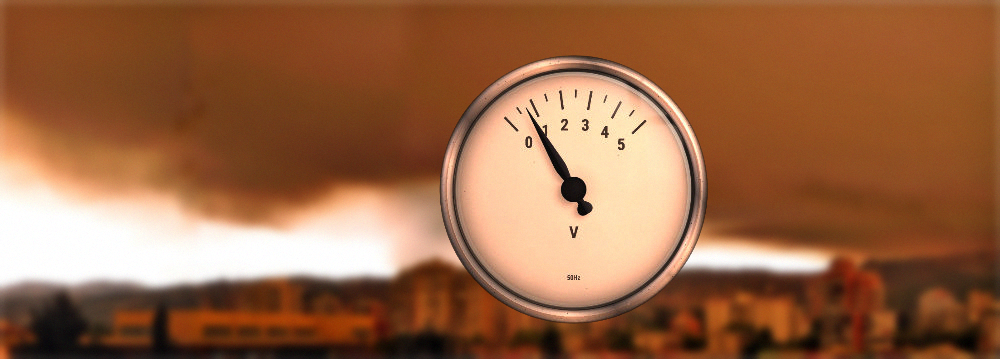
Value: 0.75,V
